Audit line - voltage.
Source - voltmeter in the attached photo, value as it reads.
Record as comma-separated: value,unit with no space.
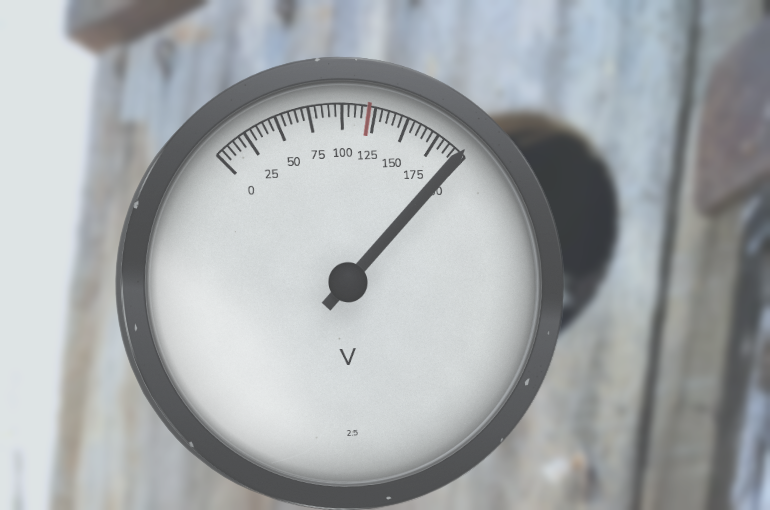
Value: 195,V
